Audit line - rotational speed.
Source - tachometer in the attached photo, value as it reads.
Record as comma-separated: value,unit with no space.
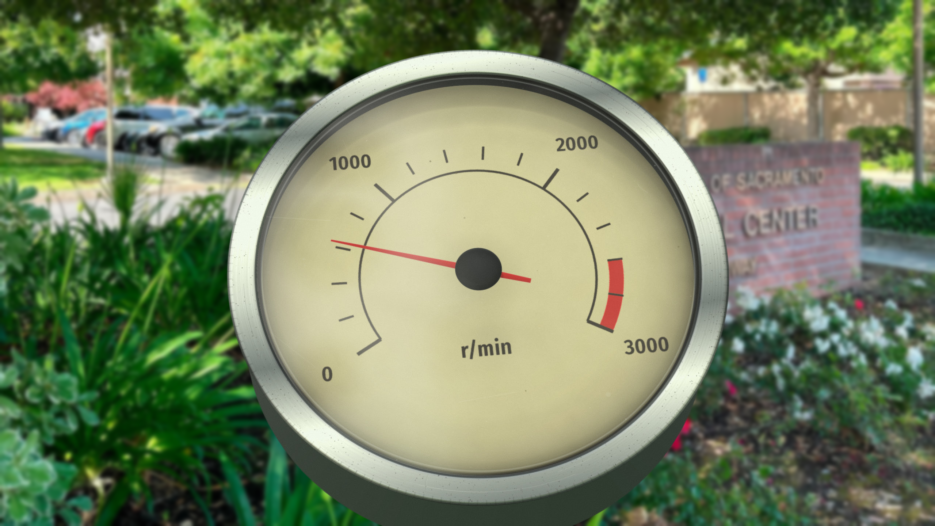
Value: 600,rpm
